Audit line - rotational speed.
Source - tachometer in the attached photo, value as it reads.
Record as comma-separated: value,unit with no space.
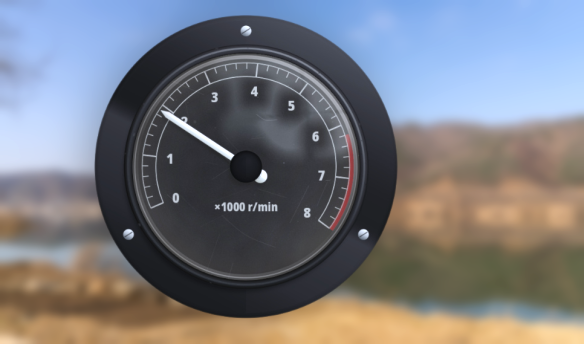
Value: 1900,rpm
